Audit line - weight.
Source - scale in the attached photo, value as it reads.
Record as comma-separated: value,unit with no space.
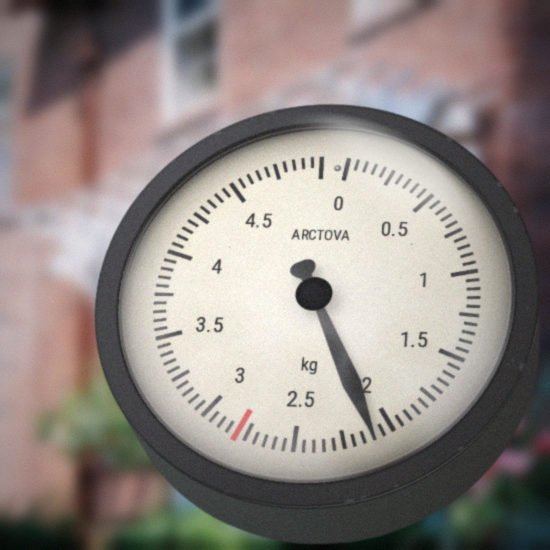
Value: 2.1,kg
